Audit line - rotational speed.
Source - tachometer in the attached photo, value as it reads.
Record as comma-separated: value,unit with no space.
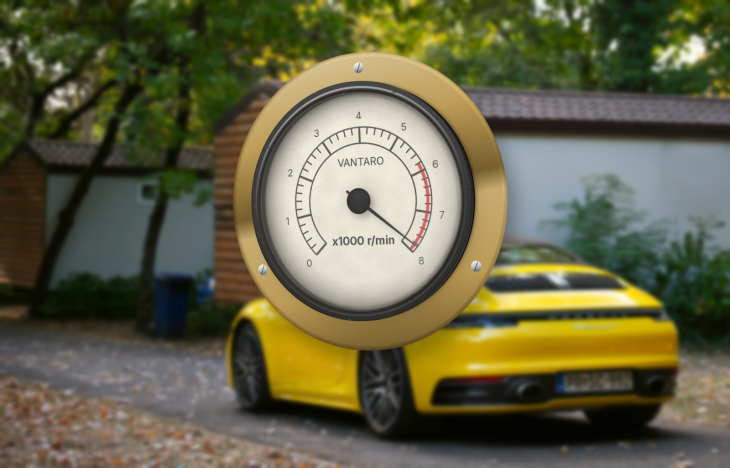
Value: 7800,rpm
